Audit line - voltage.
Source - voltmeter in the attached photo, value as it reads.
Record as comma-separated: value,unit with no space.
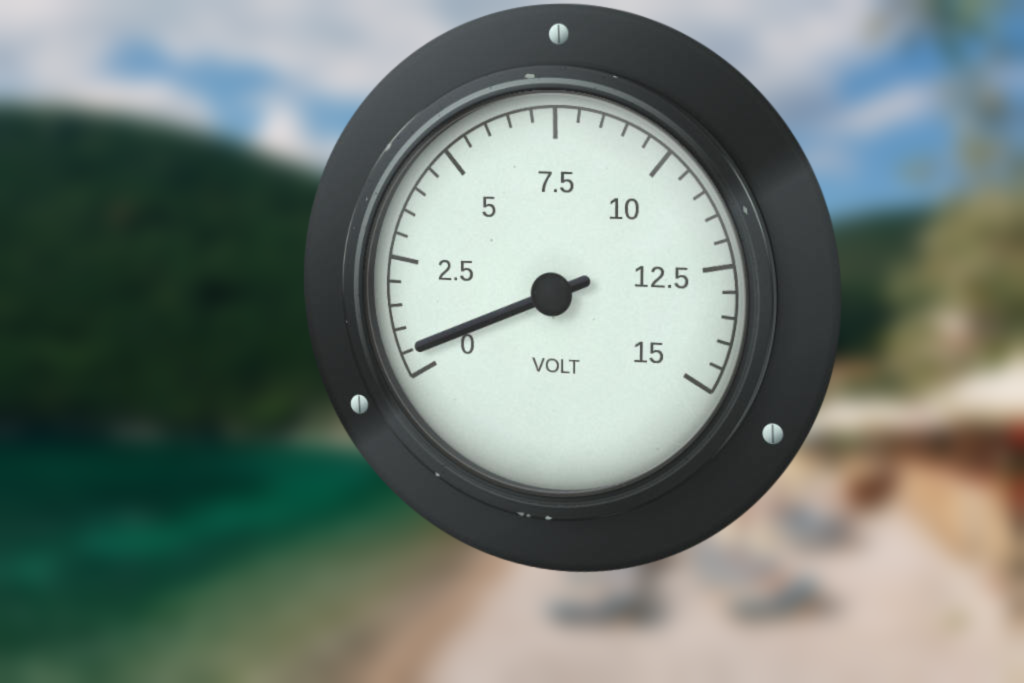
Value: 0.5,V
